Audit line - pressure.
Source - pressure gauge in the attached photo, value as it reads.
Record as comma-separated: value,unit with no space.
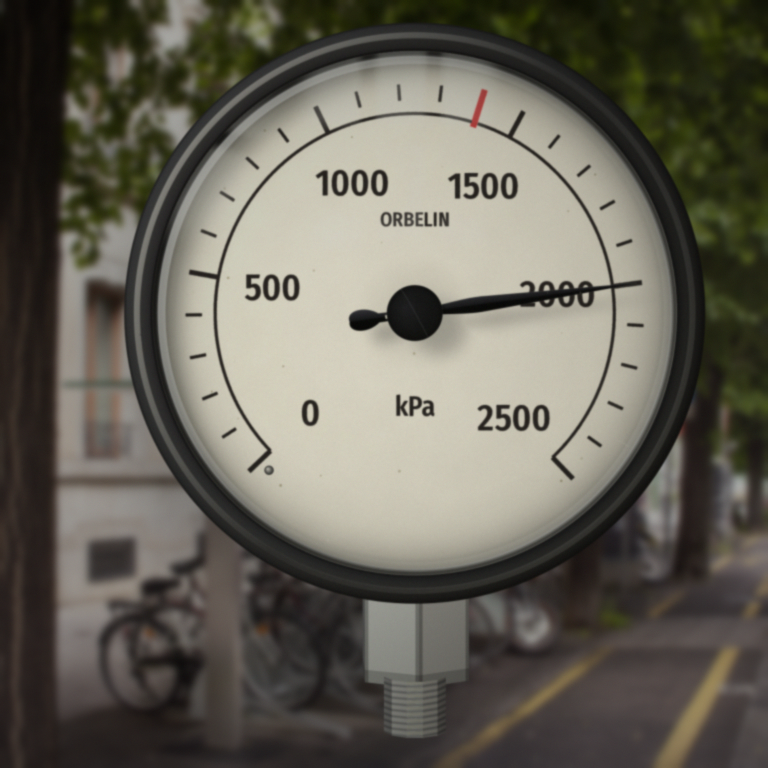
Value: 2000,kPa
